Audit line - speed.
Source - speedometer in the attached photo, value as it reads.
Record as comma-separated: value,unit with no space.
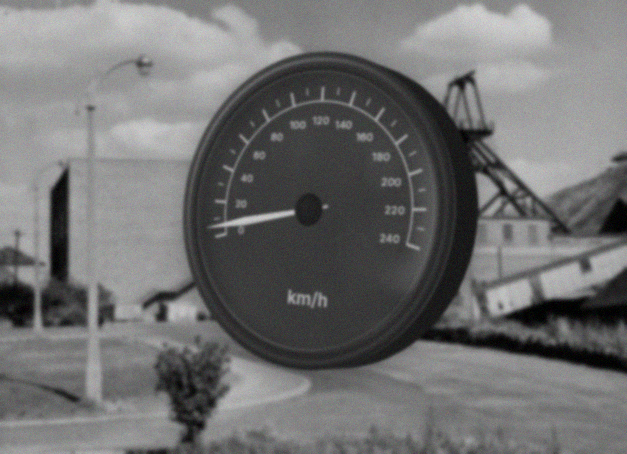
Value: 5,km/h
